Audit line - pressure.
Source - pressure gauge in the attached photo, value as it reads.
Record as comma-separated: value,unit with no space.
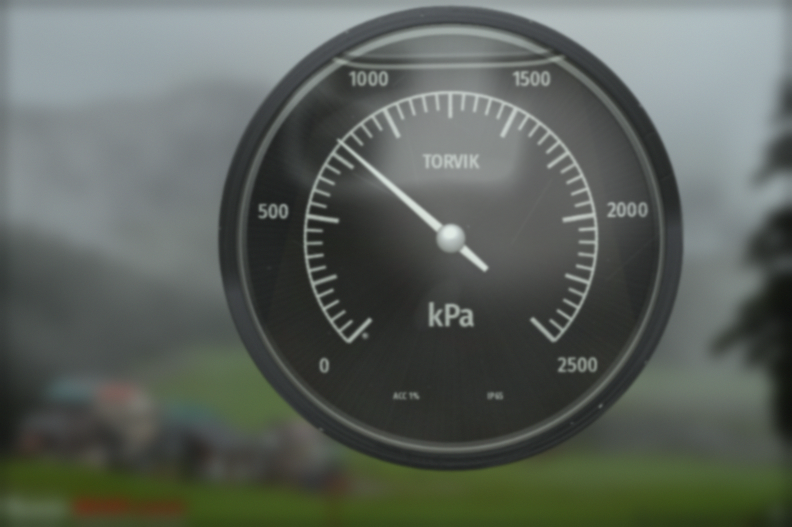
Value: 800,kPa
